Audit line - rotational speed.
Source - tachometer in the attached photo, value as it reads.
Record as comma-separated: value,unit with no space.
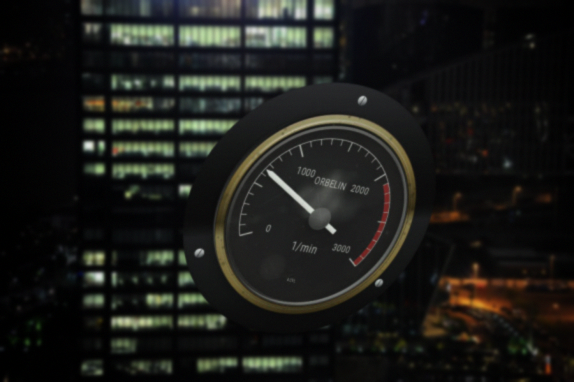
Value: 650,rpm
